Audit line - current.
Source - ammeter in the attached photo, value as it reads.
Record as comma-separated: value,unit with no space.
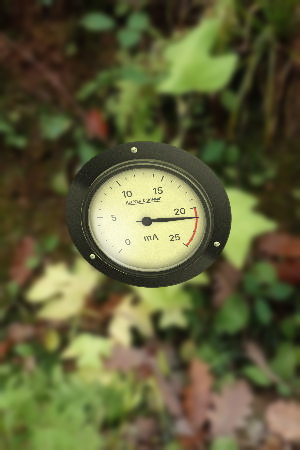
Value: 21,mA
